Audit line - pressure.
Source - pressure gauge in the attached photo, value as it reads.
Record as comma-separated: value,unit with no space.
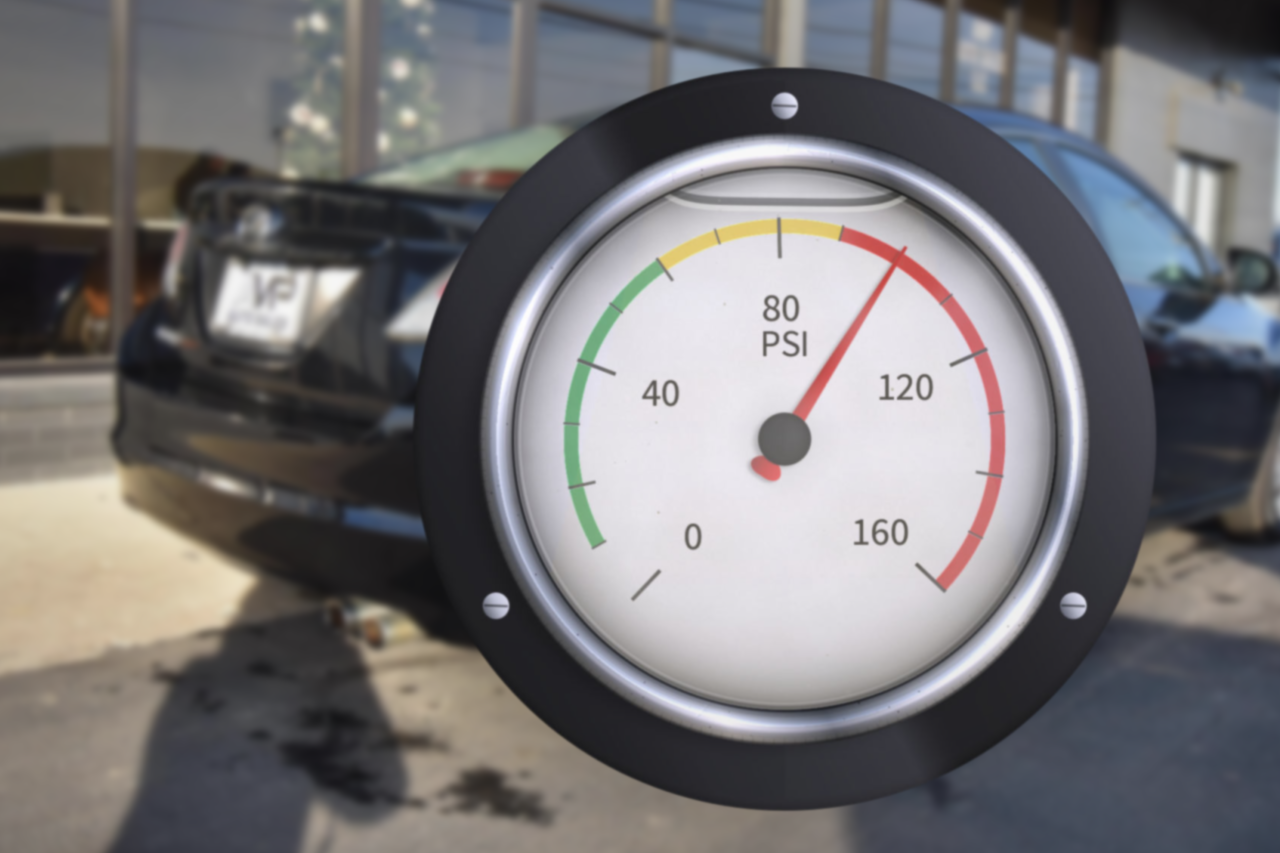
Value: 100,psi
